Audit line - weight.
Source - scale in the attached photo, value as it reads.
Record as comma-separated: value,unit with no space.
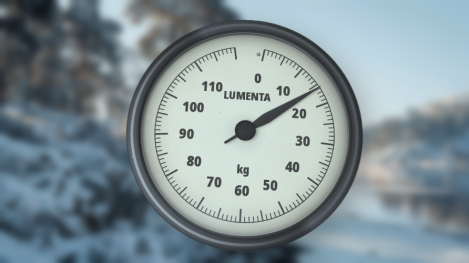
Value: 16,kg
